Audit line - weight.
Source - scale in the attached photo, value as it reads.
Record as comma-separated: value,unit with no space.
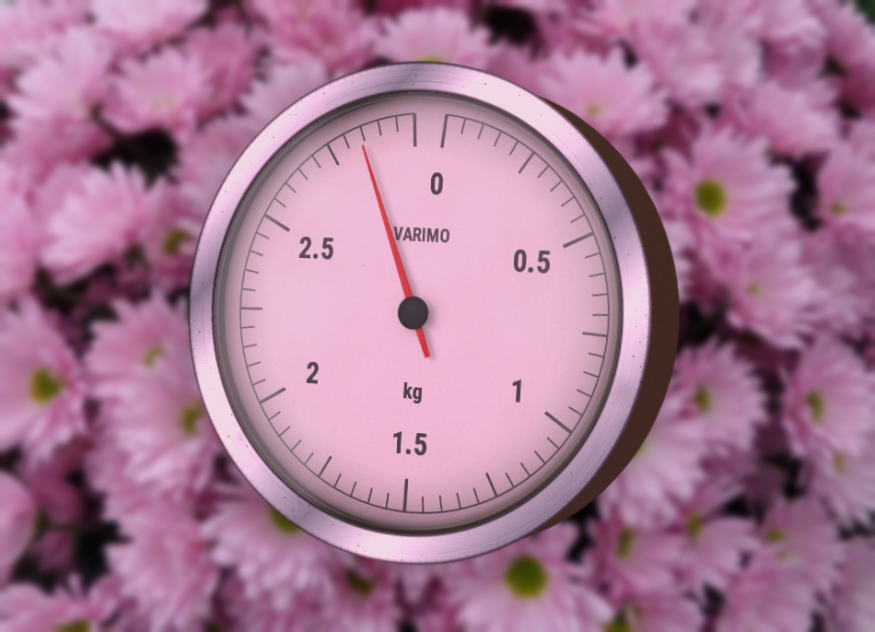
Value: 2.85,kg
